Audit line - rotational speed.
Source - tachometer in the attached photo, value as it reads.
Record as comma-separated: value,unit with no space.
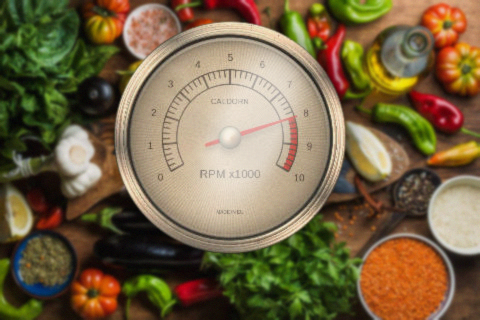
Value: 8000,rpm
